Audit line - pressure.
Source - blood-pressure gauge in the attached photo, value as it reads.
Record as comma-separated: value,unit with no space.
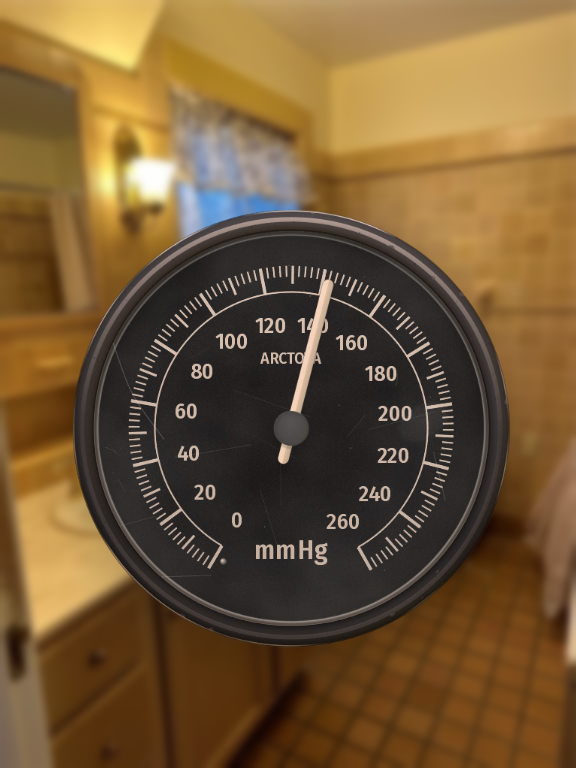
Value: 142,mmHg
